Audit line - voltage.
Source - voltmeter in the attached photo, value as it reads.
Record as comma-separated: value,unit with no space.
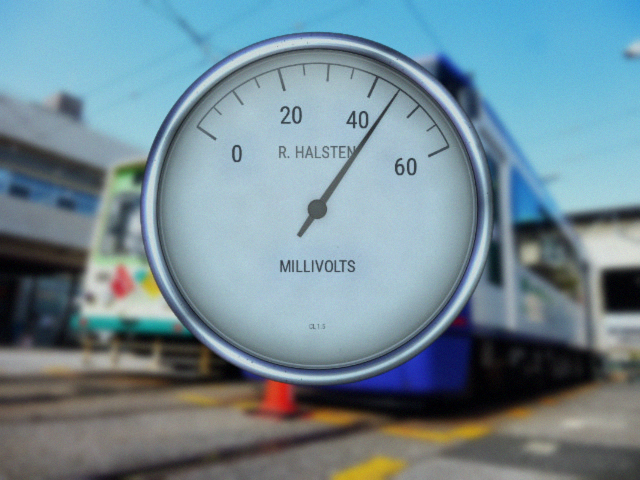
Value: 45,mV
